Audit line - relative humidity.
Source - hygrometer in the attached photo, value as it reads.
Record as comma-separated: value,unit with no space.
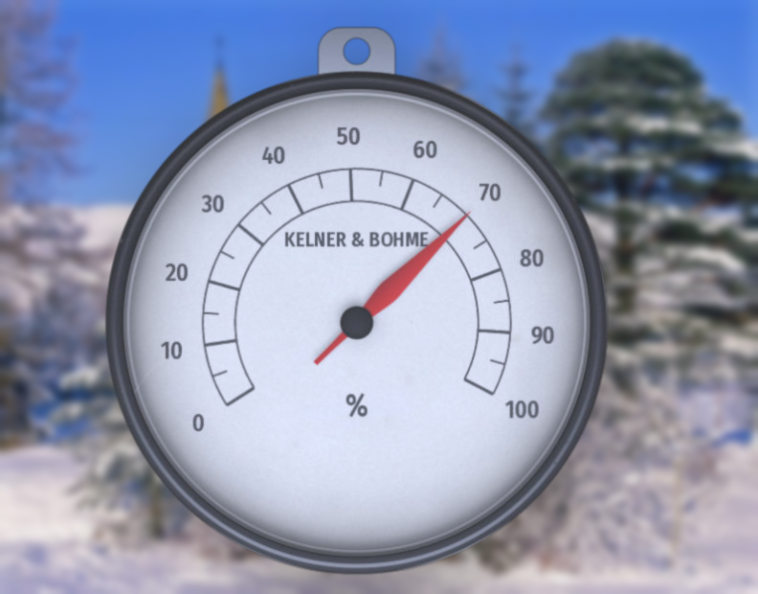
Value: 70,%
